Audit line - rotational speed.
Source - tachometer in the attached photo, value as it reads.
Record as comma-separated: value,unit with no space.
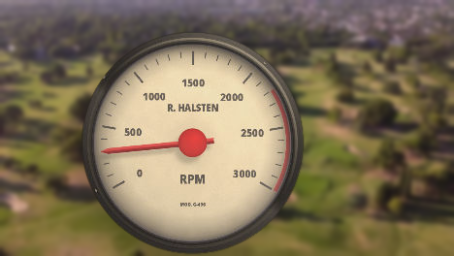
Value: 300,rpm
